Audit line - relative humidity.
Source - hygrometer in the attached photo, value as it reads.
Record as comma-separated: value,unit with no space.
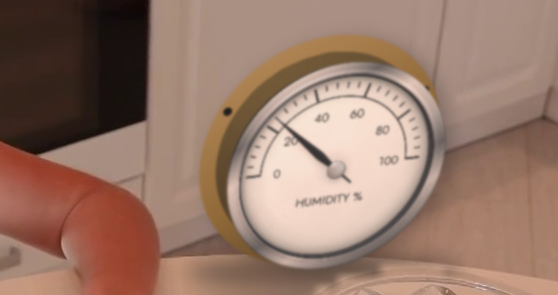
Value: 24,%
